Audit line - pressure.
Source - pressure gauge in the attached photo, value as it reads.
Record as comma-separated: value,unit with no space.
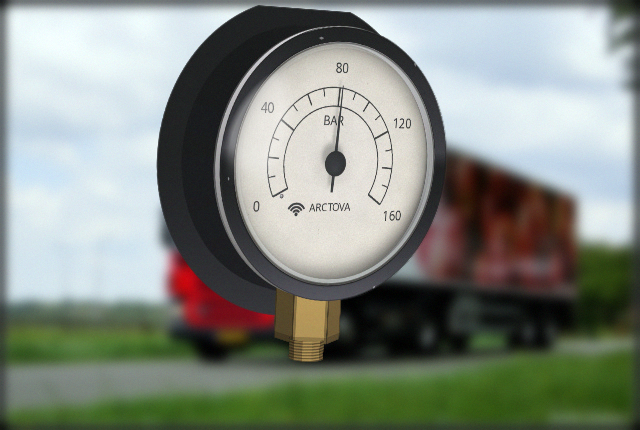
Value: 80,bar
